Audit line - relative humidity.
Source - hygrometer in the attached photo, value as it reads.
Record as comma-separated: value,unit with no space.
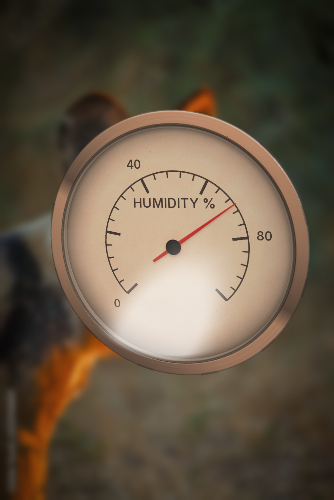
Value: 70,%
